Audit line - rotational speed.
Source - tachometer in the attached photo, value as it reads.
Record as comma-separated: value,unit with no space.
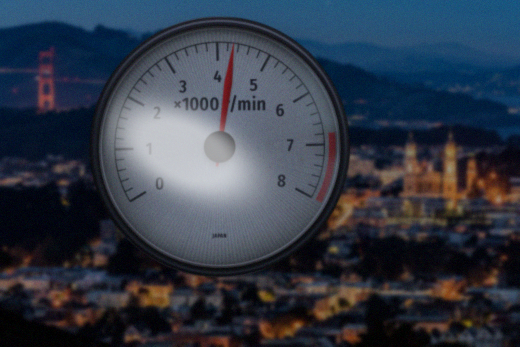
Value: 4300,rpm
